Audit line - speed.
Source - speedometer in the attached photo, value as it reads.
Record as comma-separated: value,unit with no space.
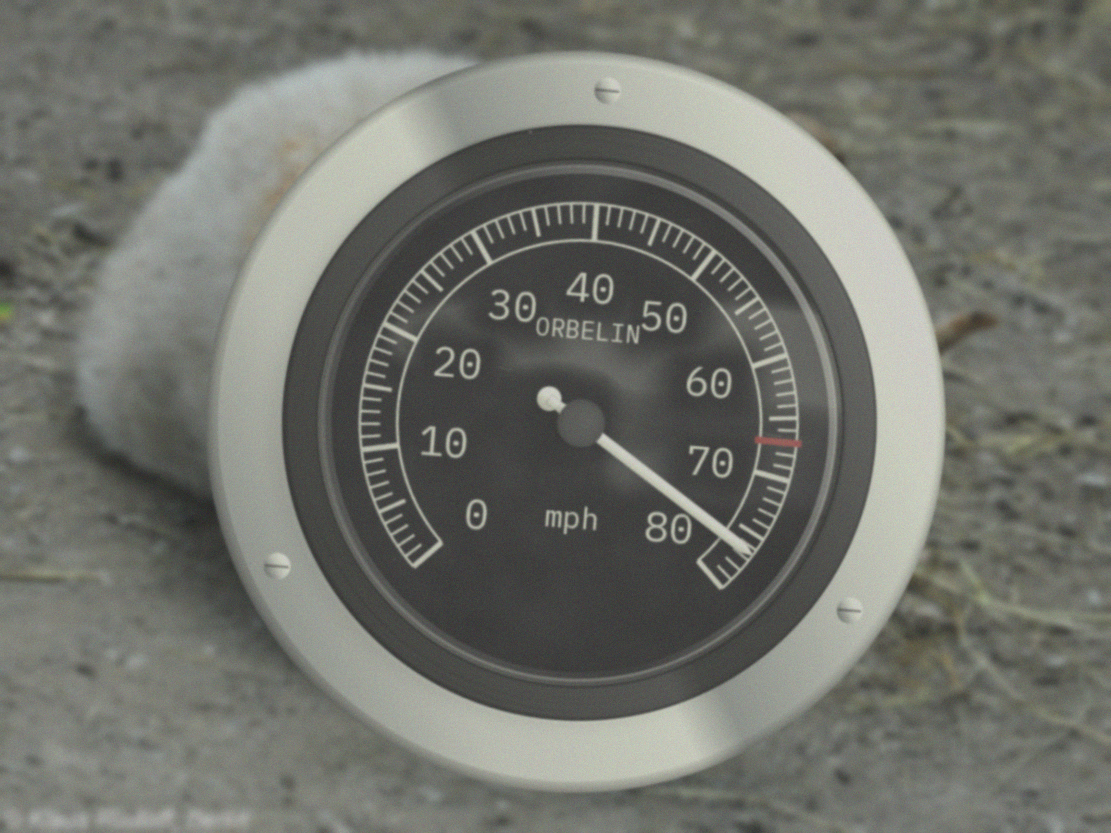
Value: 76.5,mph
